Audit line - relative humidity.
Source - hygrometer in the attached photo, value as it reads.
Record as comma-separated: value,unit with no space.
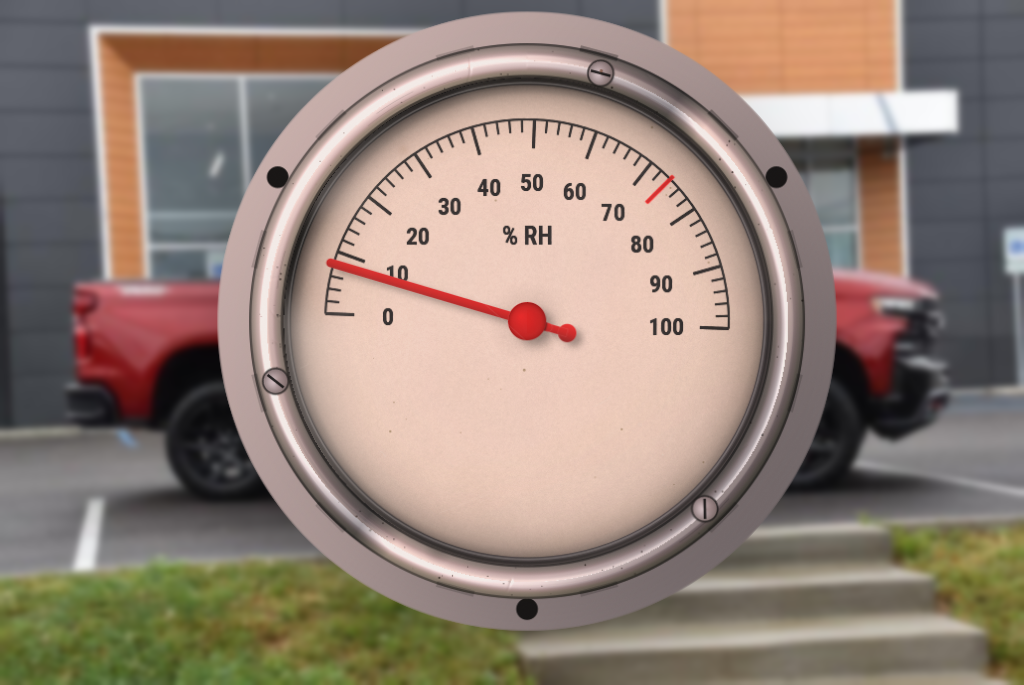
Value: 8,%
